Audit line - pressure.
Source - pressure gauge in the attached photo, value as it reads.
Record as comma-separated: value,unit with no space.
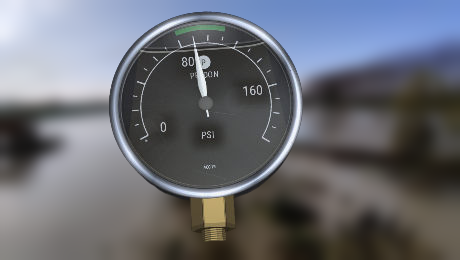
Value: 90,psi
